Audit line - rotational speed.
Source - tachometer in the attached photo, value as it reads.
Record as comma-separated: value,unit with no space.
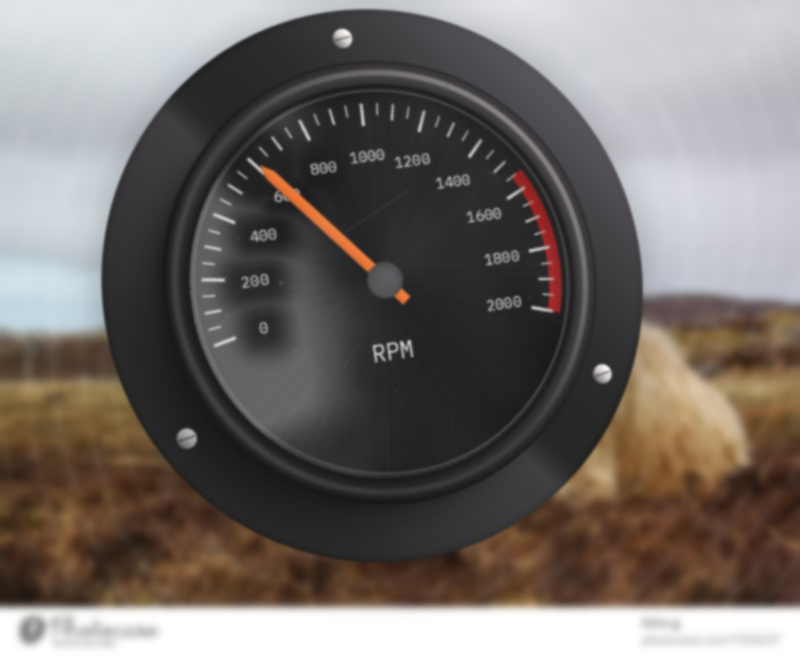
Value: 600,rpm
